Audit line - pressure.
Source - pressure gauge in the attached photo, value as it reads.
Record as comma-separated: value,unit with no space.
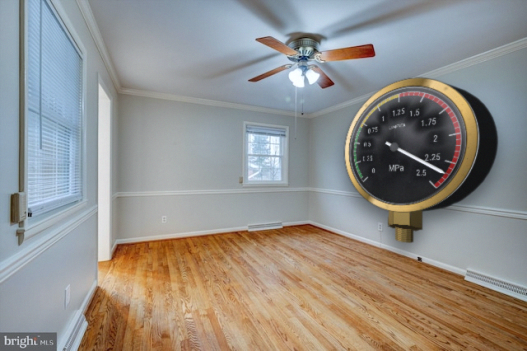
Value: 2.35,MPa
